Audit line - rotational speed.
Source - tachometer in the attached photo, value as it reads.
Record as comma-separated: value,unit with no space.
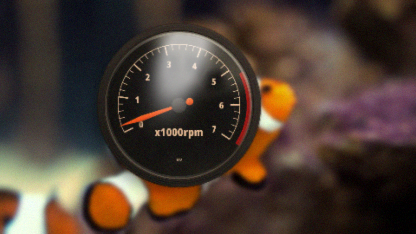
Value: 200,rpm
